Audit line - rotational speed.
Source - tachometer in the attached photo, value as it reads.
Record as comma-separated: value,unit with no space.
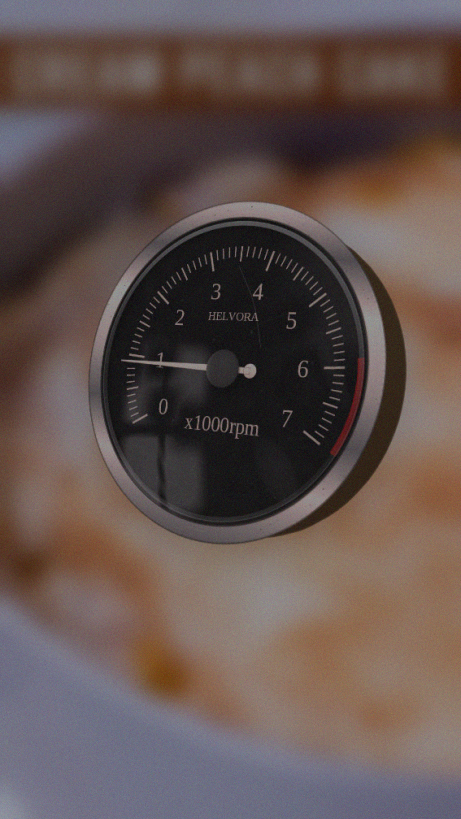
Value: 900,rpm
